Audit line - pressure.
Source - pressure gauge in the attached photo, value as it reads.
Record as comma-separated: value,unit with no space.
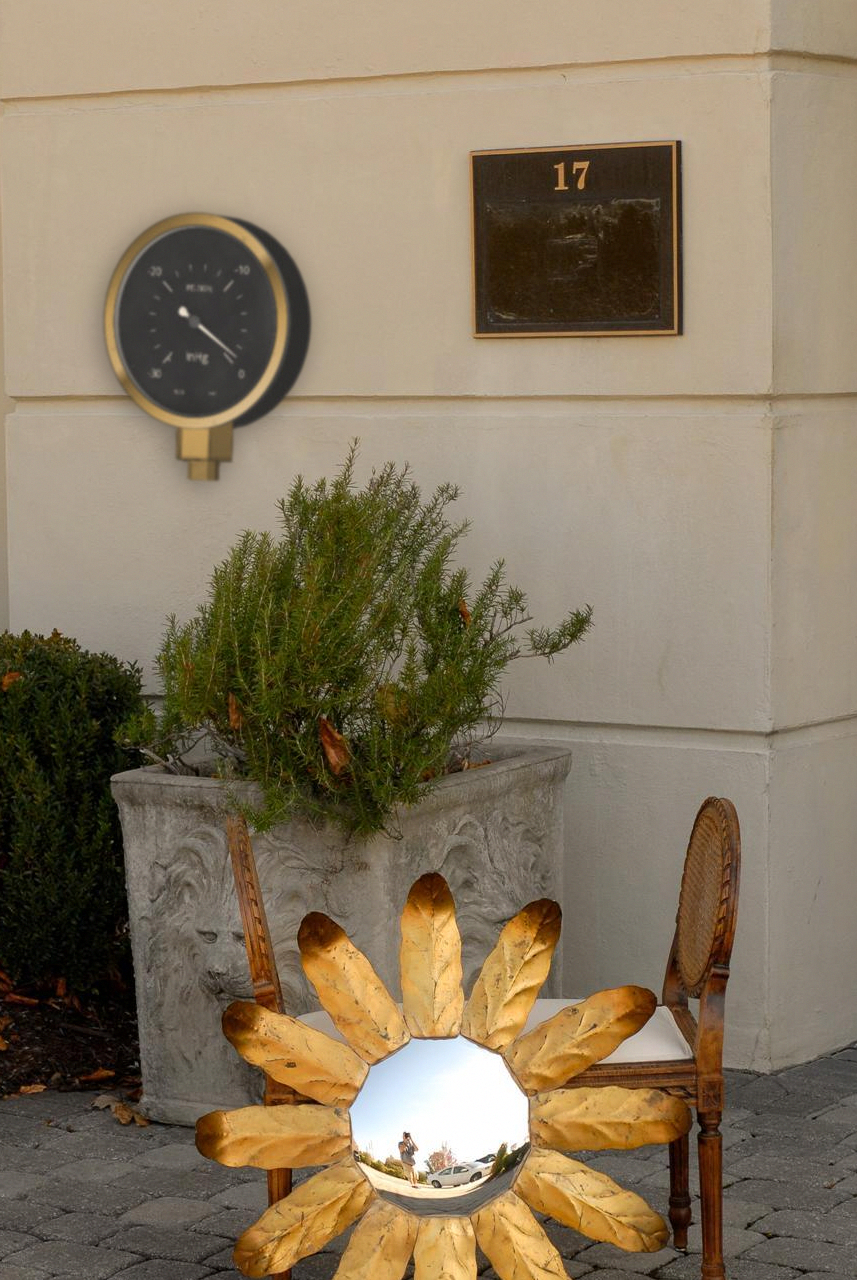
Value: -1,inHg
